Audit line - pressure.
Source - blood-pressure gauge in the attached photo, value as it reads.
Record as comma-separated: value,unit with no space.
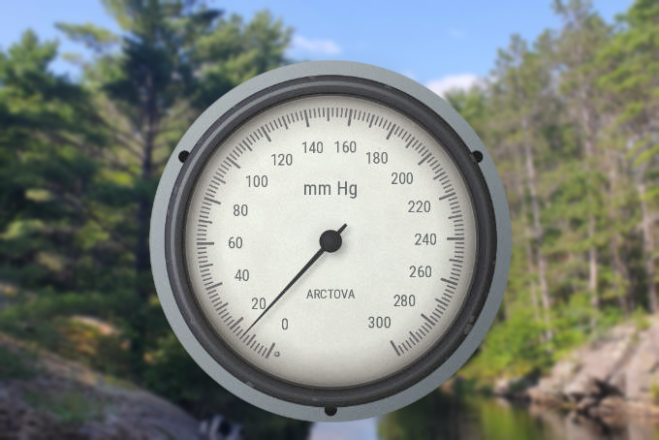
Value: 14,mmHg
